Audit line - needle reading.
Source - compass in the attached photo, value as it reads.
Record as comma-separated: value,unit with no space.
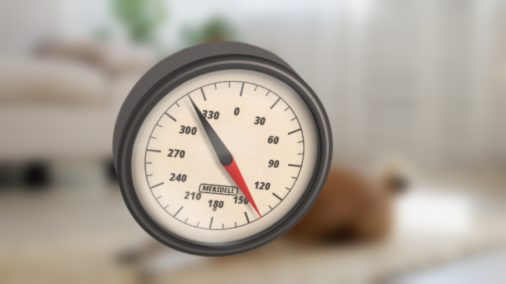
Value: 140,°
